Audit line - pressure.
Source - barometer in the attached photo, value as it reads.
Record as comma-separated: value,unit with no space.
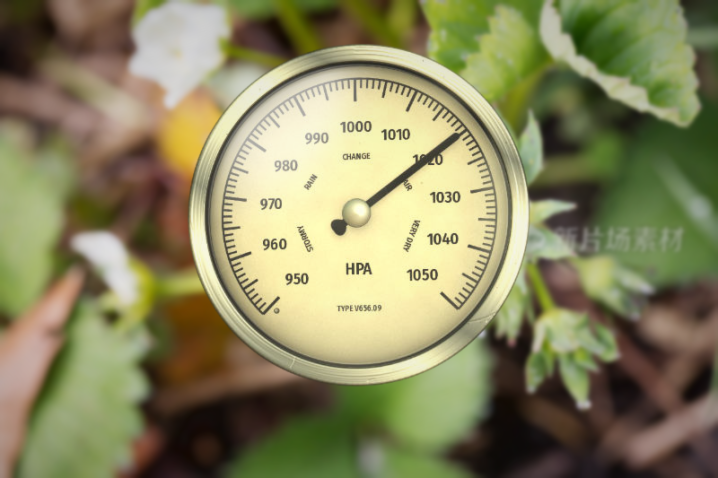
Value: 1020,hPa
